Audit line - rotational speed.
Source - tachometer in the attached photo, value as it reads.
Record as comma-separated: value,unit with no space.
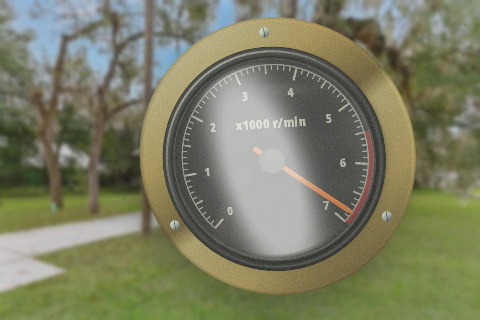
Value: 6800,rpm
